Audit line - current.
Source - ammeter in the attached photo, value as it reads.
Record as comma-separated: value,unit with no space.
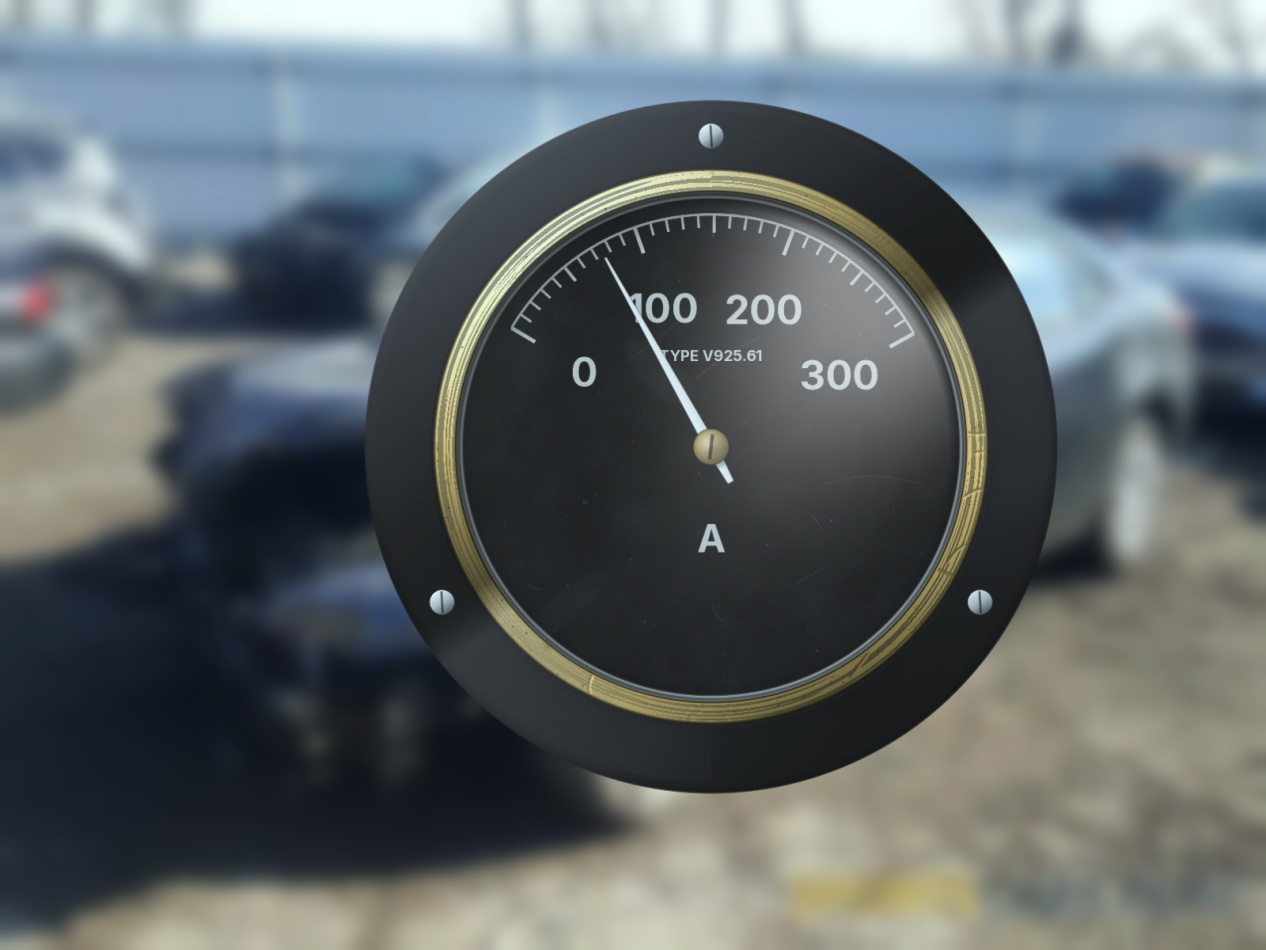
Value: 75,A
